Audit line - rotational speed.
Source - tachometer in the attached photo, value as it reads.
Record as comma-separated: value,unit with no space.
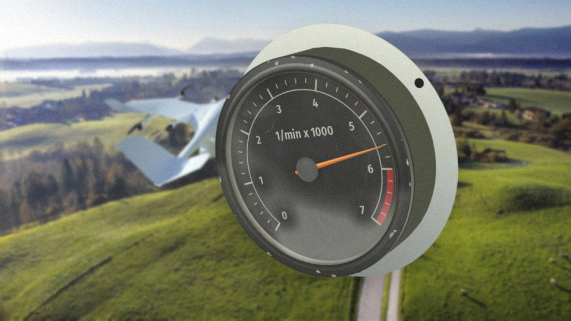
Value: 5600,rpm
